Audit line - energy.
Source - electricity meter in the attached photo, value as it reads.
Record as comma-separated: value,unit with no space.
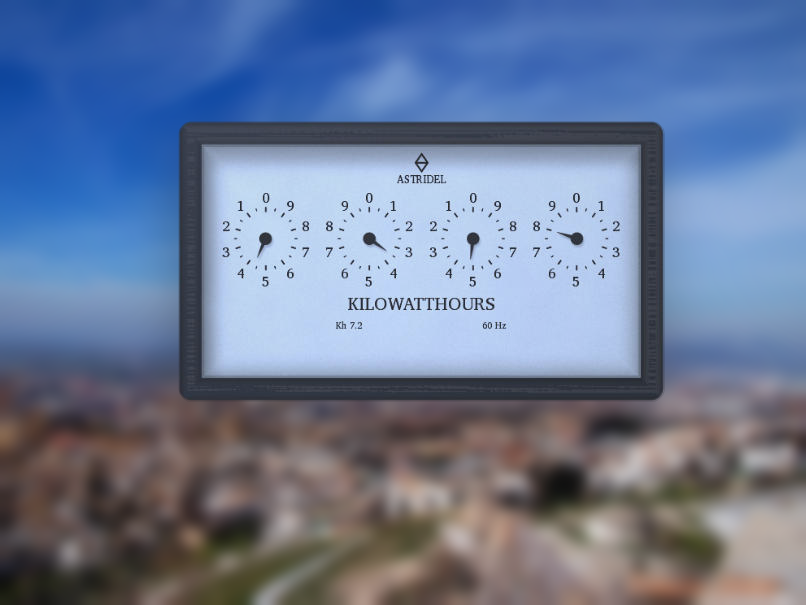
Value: 4348,kWh
